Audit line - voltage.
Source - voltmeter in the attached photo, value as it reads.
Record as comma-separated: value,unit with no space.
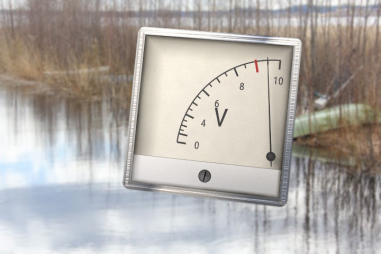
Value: 9.5,V
